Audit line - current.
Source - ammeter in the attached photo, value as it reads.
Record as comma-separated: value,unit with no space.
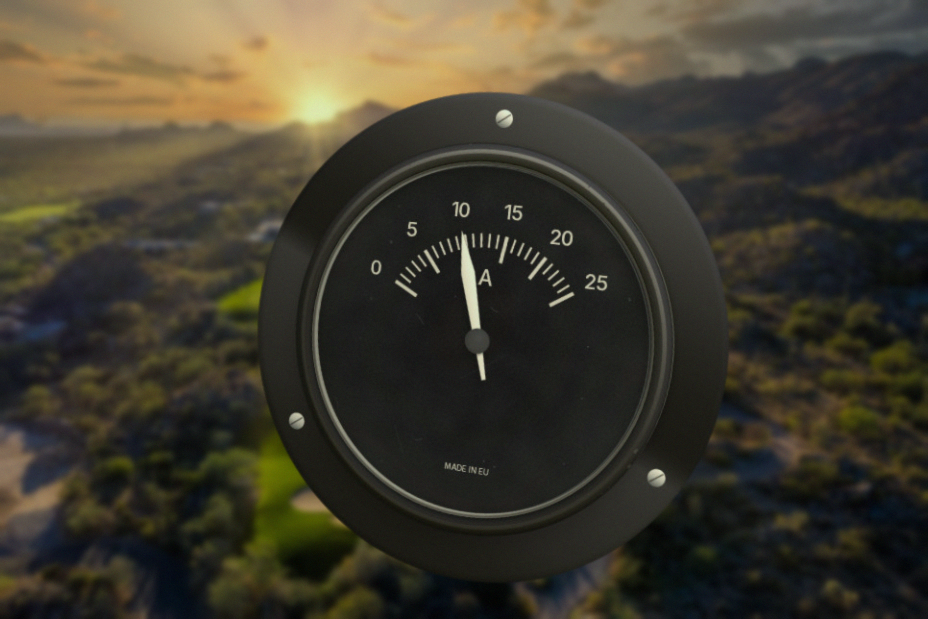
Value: 10,A
